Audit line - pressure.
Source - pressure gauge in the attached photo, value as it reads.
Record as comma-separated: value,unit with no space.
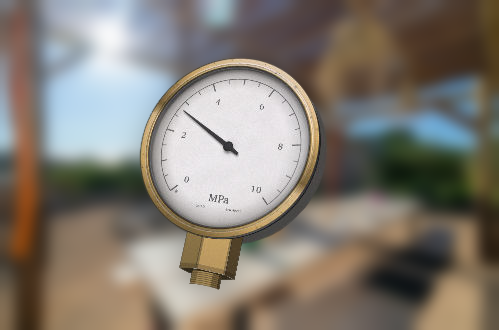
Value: 2.75,MPa
